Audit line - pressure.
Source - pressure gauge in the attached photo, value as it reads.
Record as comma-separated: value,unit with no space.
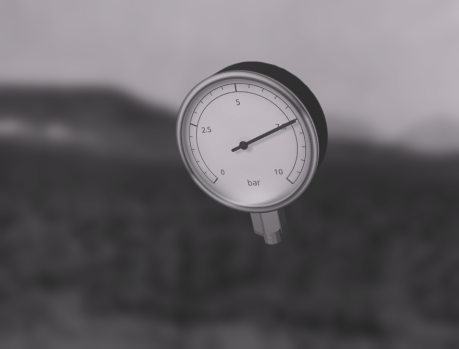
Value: 7.5,bar
